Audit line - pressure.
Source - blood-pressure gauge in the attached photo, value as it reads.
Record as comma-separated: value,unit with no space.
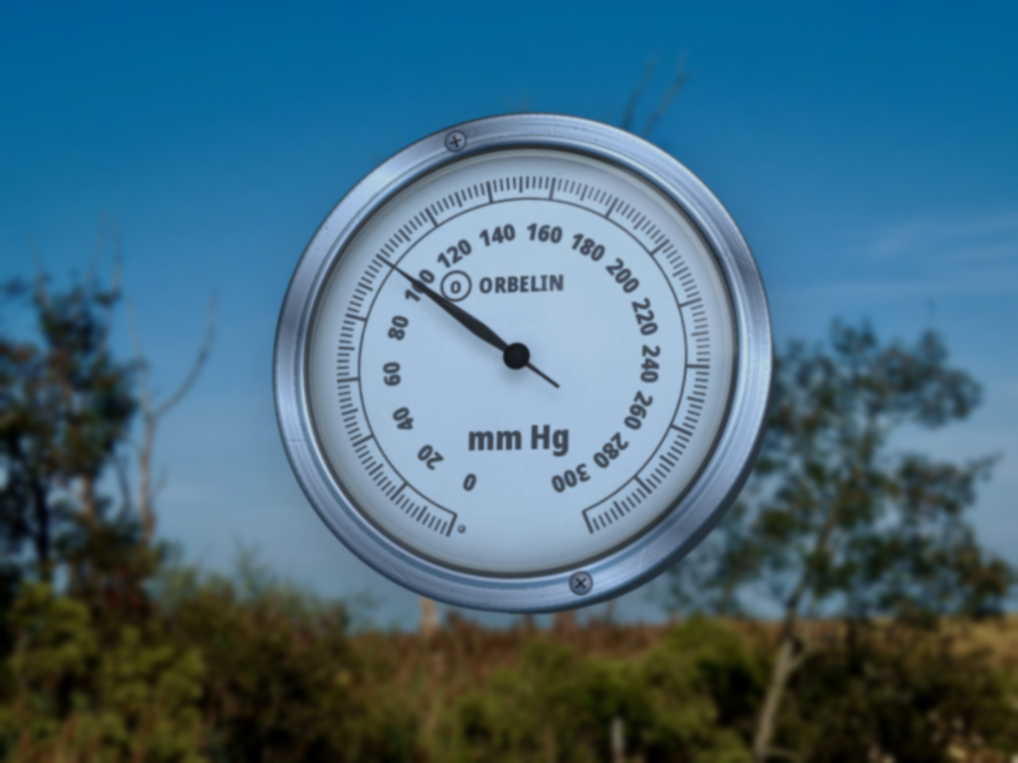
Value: 100,mmHg
